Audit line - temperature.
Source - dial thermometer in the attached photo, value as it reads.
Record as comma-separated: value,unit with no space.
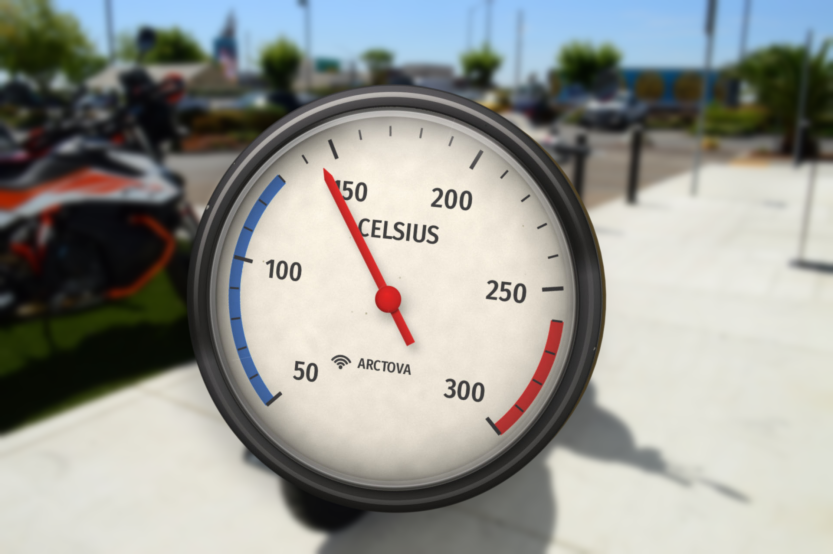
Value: 145,°C
